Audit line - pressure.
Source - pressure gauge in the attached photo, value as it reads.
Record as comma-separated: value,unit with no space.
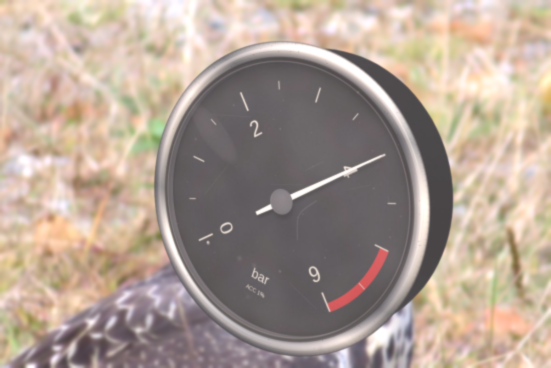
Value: 4,bar
